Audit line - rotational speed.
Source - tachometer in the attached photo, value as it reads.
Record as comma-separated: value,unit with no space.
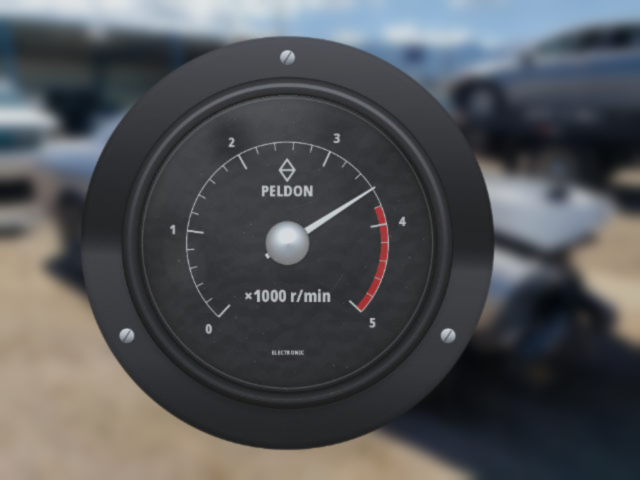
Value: 3600,rpm
